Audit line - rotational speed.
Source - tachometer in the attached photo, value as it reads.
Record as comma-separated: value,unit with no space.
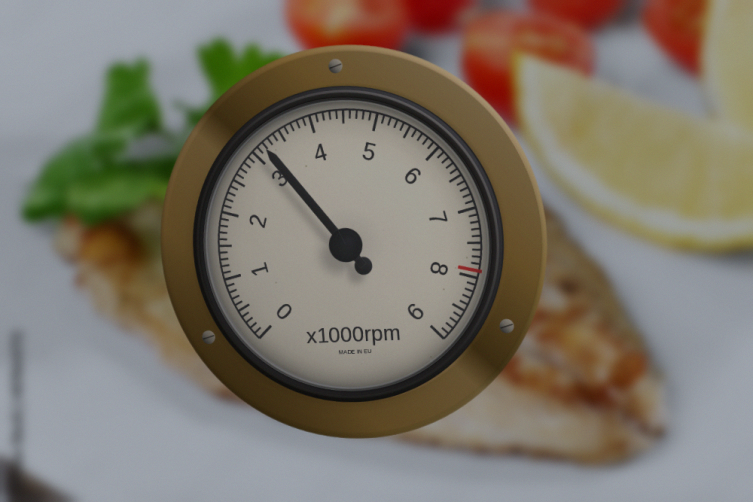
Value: 3200,rpm
